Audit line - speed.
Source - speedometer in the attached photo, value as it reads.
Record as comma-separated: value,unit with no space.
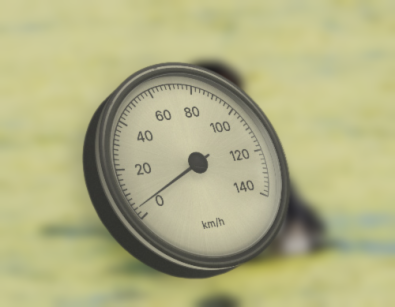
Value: 4,km/h
